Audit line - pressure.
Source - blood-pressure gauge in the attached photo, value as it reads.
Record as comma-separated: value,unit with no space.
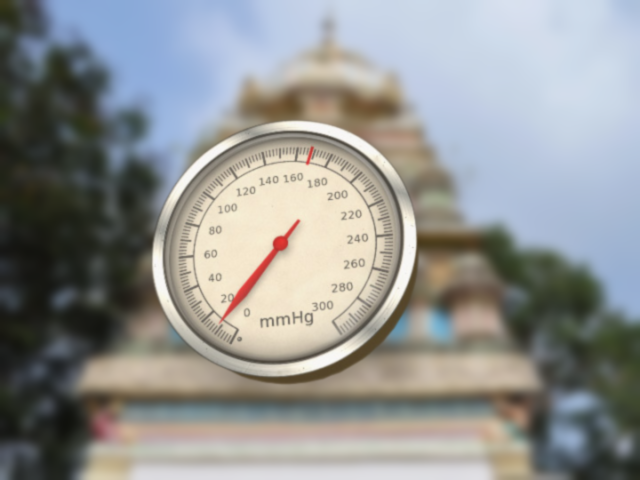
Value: 10,mmHg
